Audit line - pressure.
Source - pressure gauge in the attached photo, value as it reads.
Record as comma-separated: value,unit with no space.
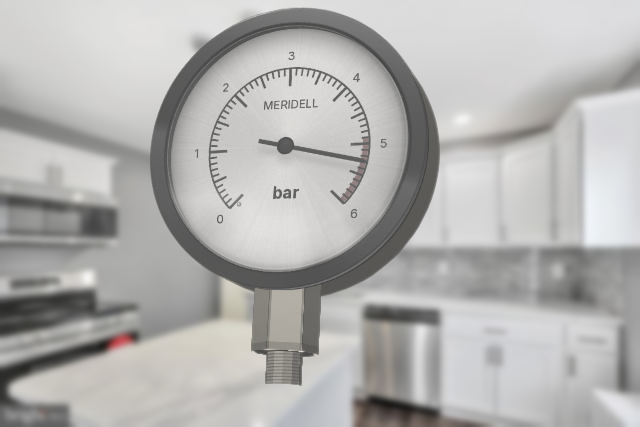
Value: 5.3,bar
